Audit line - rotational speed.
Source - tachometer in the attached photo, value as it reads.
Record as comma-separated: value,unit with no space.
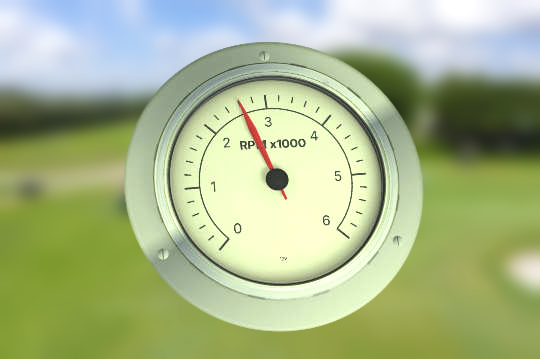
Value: 2600,rpm
